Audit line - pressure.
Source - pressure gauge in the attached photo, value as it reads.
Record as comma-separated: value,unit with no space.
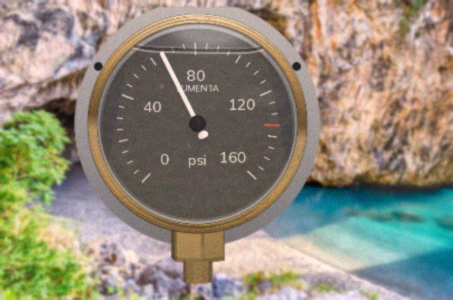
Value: 65,psi
